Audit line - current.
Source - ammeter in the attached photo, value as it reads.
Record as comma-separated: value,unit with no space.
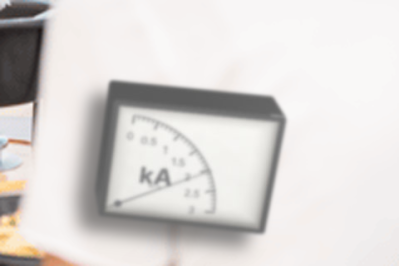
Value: 2,kA
